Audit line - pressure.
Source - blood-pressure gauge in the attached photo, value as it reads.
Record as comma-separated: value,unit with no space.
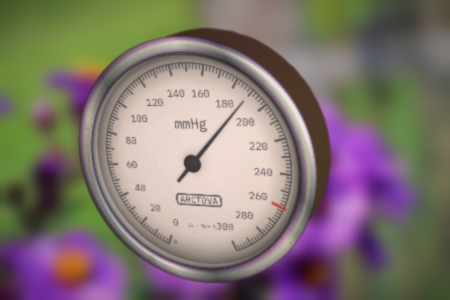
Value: 190,mmHg
